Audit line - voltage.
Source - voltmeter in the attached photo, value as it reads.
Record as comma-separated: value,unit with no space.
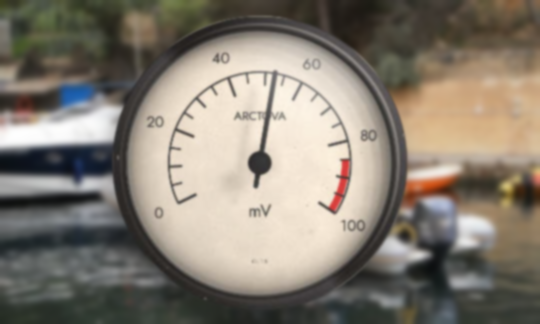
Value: 52.5,mV
